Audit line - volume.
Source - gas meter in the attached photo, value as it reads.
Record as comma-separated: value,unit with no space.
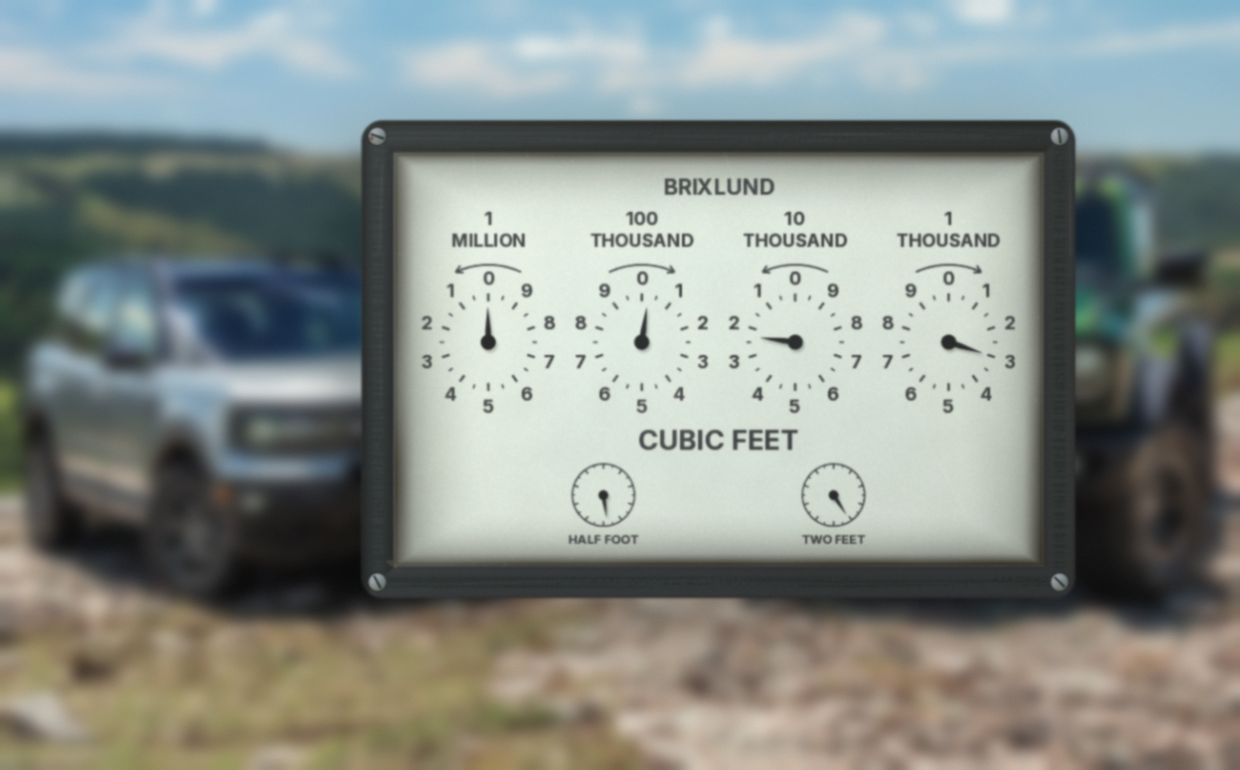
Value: 2300,ft³
